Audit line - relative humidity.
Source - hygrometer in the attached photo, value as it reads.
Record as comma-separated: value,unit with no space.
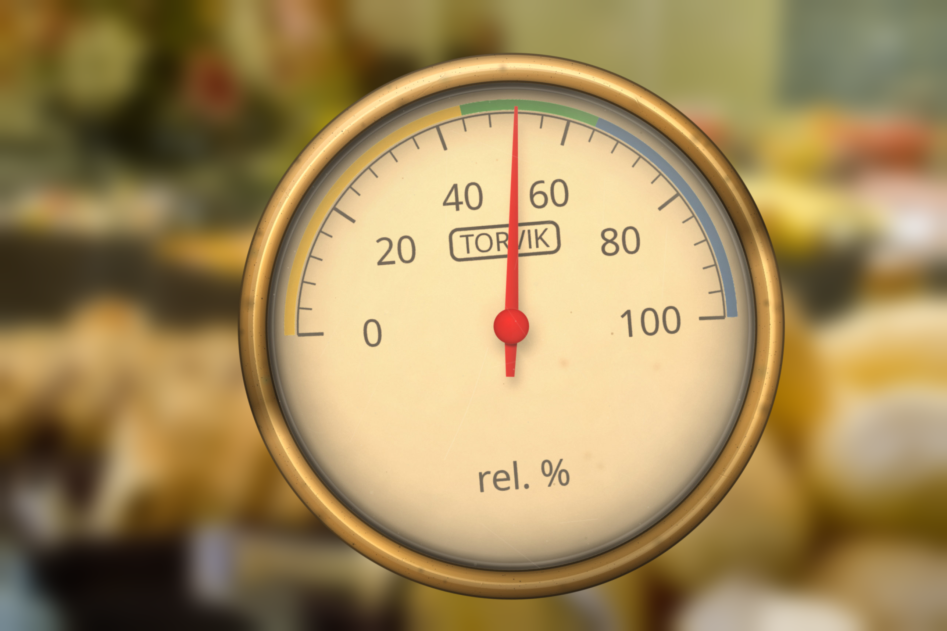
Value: 52,%
